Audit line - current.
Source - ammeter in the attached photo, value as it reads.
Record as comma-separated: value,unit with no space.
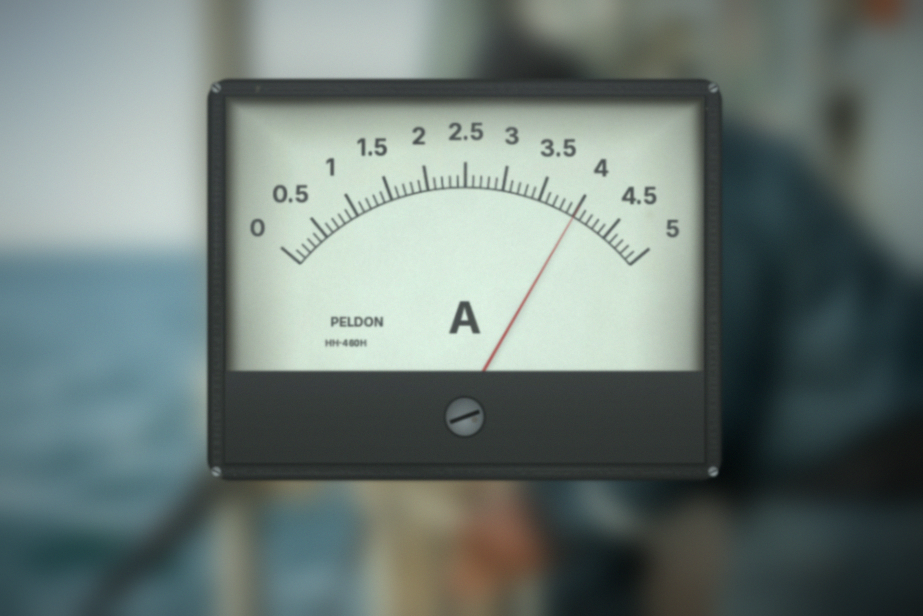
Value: 4,A
